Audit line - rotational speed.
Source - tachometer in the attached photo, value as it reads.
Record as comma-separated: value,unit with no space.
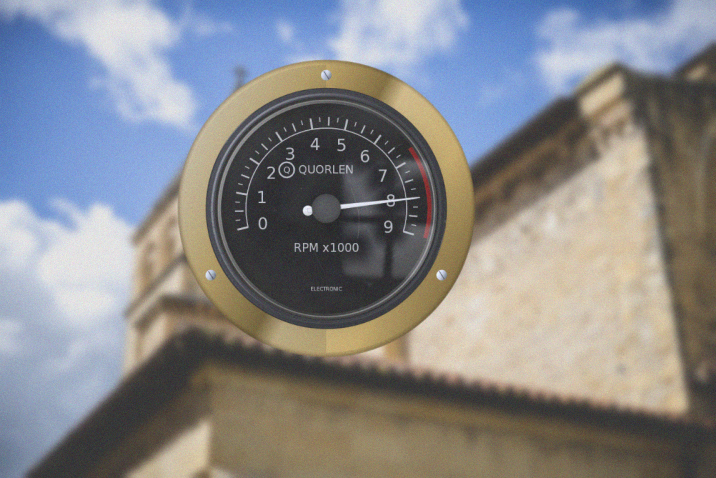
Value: 8000,rpm
